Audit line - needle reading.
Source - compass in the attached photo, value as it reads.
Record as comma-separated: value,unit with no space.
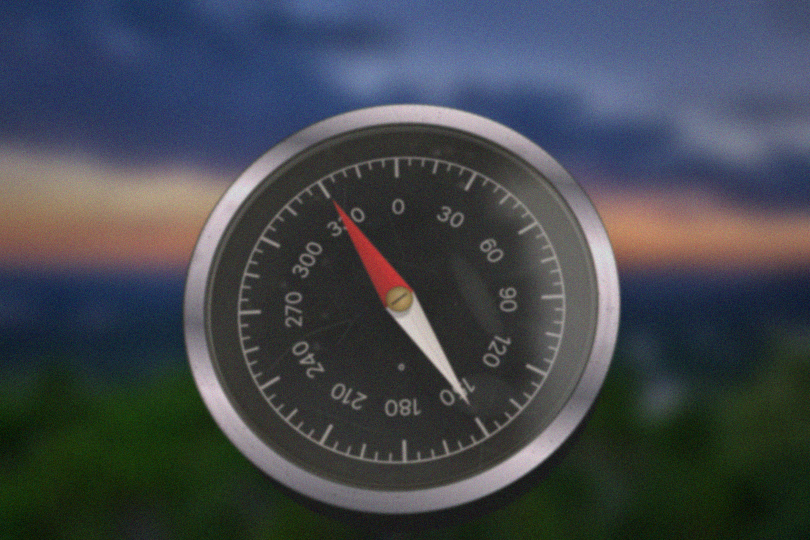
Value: 330,°
